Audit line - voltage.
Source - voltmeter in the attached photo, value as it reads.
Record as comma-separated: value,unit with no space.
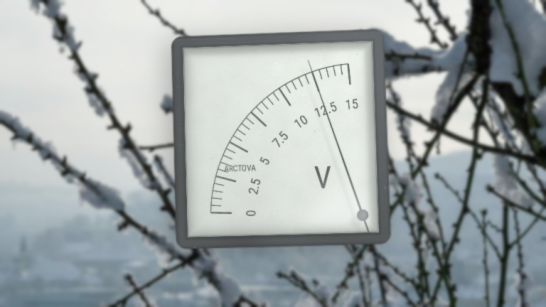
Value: 12.5,V
